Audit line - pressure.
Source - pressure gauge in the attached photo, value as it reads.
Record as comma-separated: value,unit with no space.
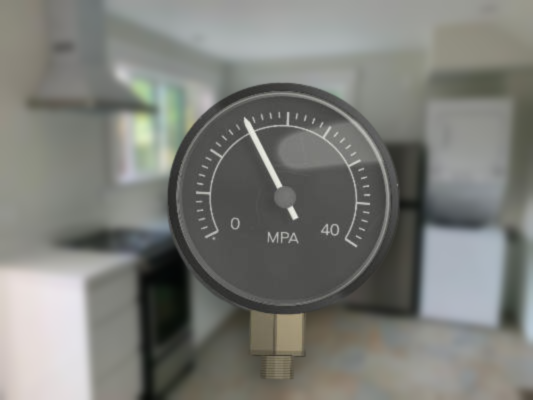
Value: 15,MPa
